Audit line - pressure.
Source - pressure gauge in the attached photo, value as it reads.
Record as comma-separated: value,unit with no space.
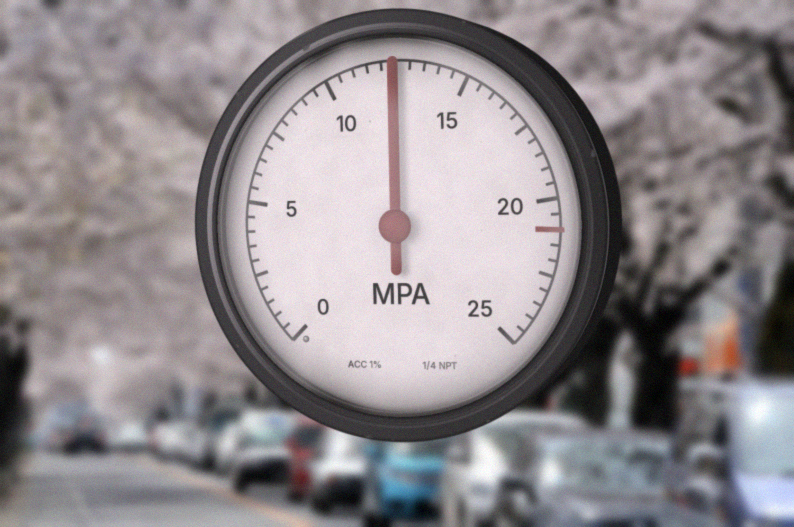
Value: 12.5,MPa
